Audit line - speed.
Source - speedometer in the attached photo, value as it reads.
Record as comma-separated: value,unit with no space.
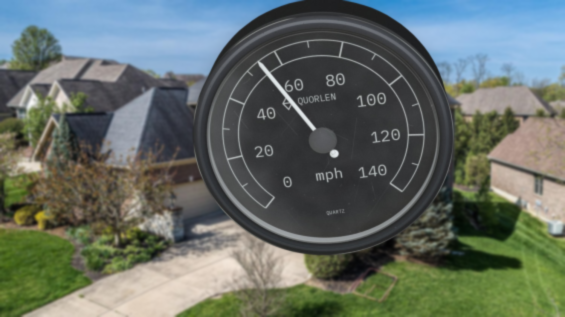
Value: 55,mph
